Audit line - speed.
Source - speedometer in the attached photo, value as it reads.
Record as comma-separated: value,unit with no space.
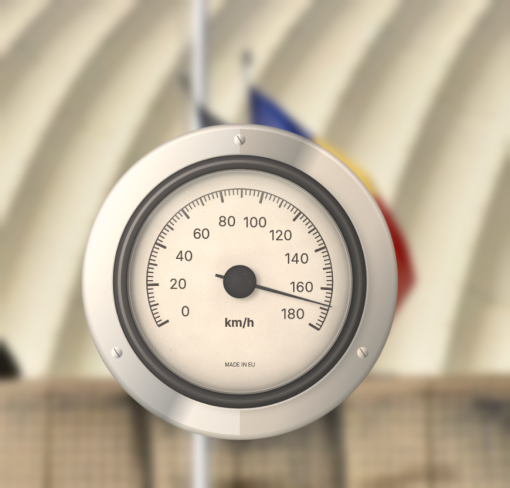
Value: 168,km/h
